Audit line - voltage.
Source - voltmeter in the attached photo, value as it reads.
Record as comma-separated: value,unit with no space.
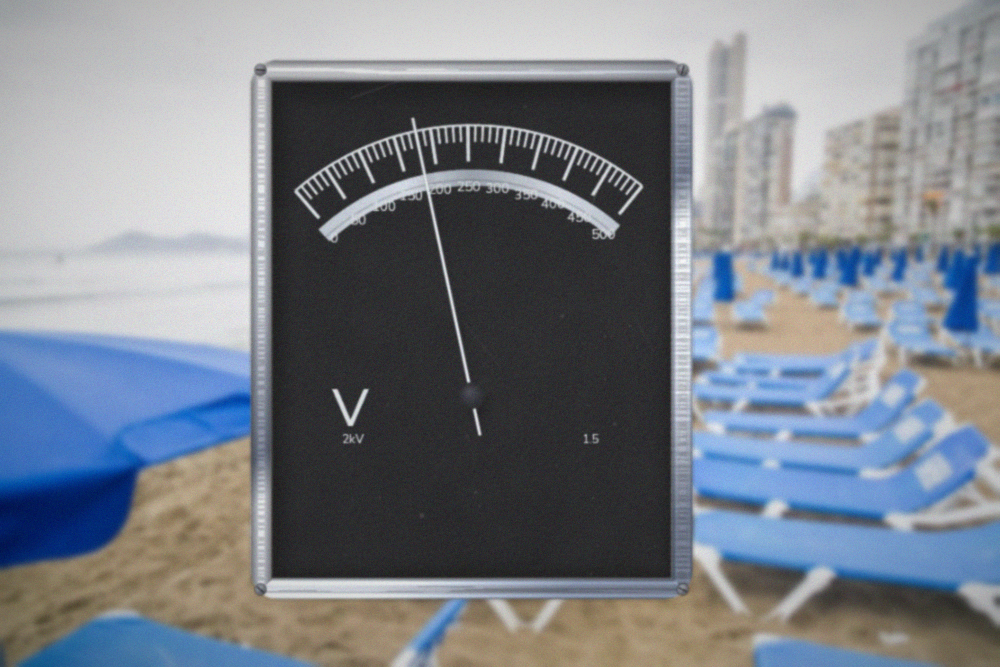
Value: 180,V
